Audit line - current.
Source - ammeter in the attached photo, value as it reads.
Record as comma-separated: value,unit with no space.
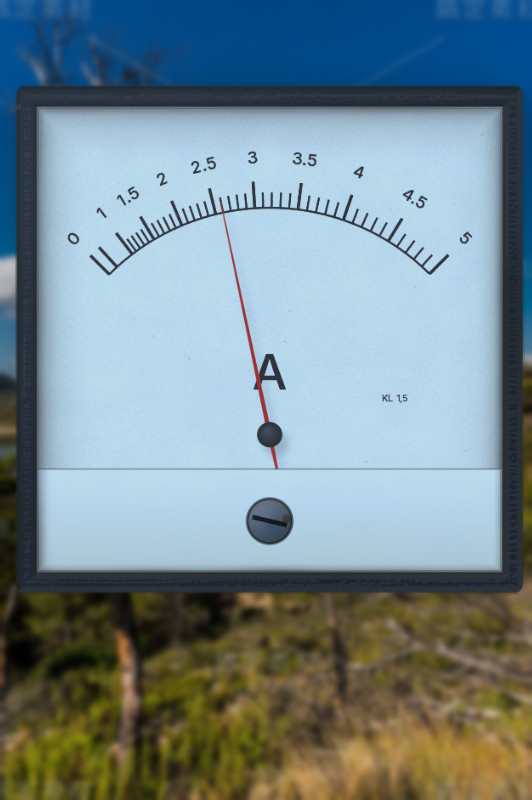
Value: 2.6,A
